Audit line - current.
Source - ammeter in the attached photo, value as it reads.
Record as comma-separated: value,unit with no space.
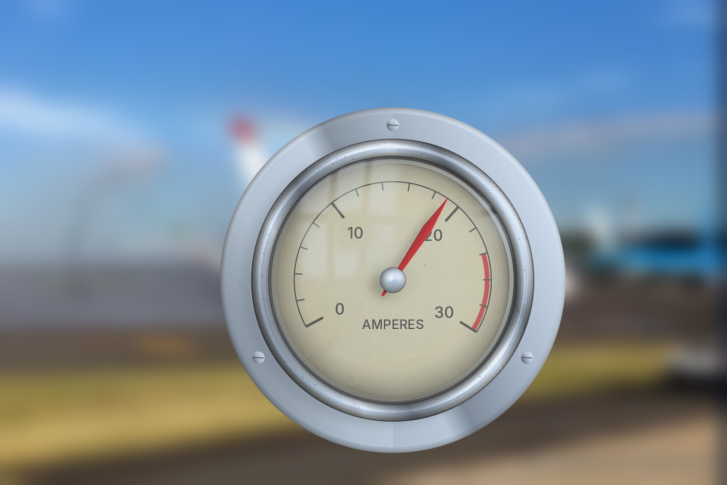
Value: 19,A
